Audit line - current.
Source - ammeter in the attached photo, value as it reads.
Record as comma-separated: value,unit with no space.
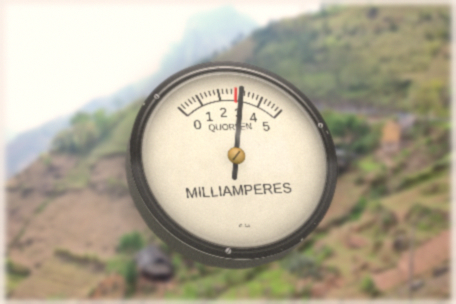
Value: 3,mA
